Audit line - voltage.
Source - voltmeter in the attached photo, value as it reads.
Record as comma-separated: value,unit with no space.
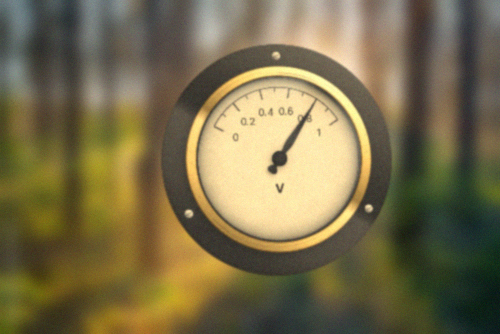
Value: 0.8,V
